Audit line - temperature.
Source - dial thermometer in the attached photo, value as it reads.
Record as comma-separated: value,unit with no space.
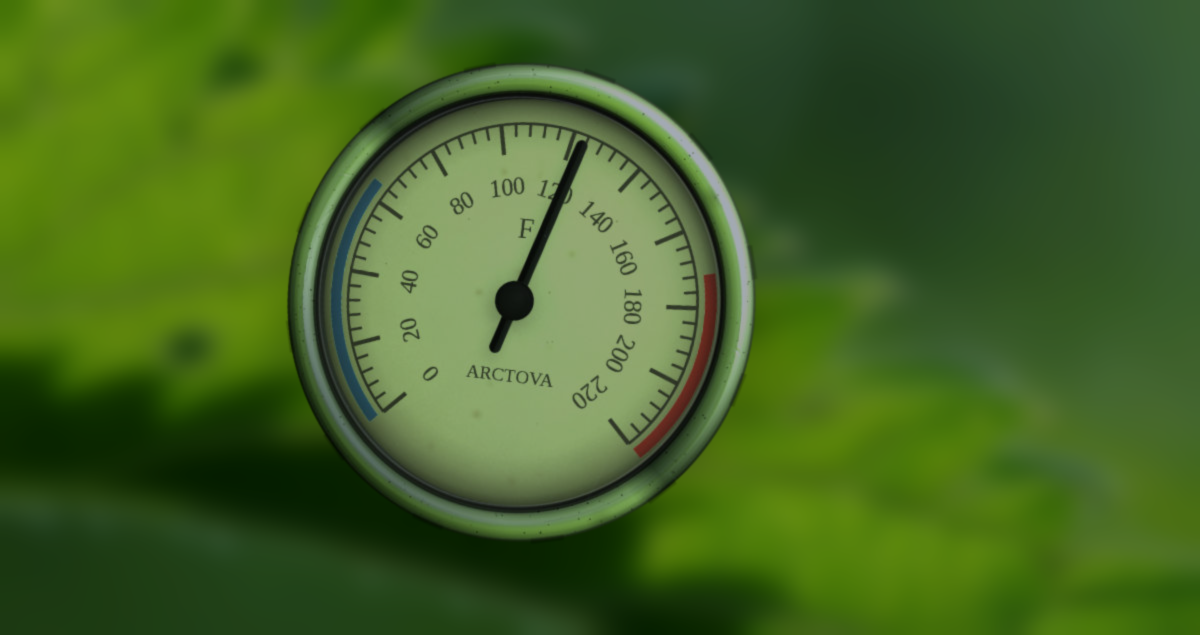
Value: 124,°F
